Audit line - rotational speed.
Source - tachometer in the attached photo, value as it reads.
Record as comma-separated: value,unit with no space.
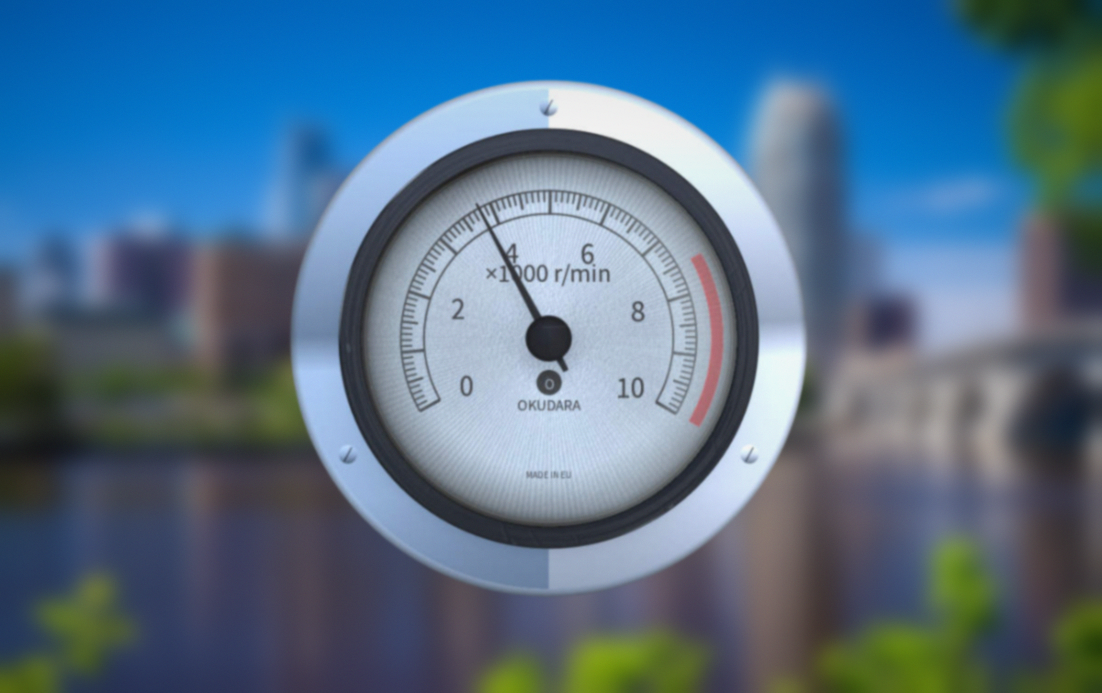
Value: 3800,rpm
